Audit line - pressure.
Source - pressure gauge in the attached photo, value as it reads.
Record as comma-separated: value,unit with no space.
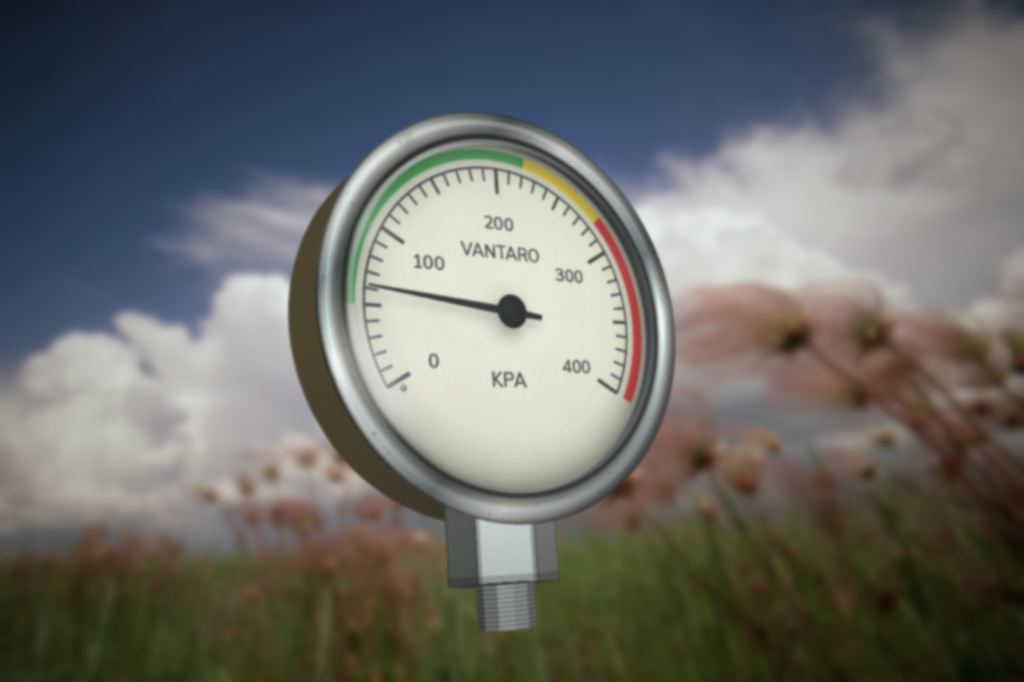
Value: 60,kPa
